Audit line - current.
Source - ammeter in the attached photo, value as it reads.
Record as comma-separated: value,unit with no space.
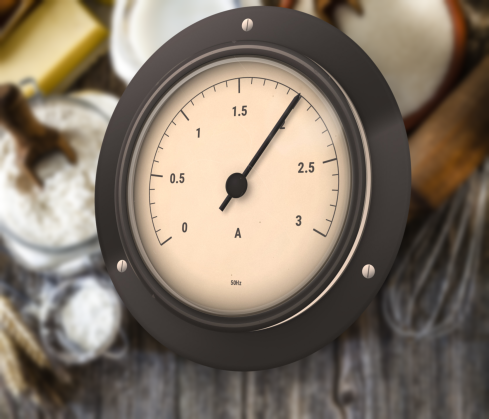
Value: 2,A
